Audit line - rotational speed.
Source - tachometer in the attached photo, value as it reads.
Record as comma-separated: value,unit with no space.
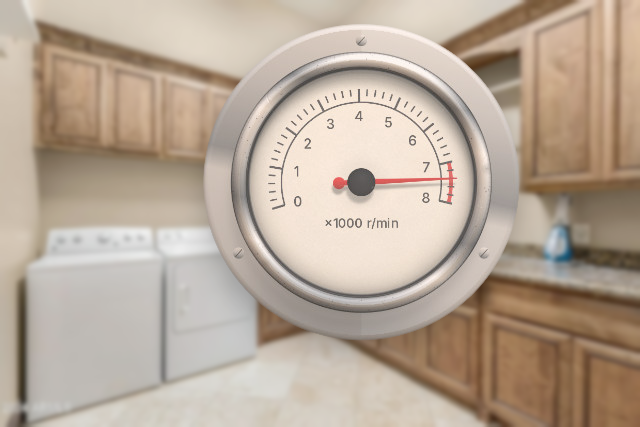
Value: 7400,rpm
